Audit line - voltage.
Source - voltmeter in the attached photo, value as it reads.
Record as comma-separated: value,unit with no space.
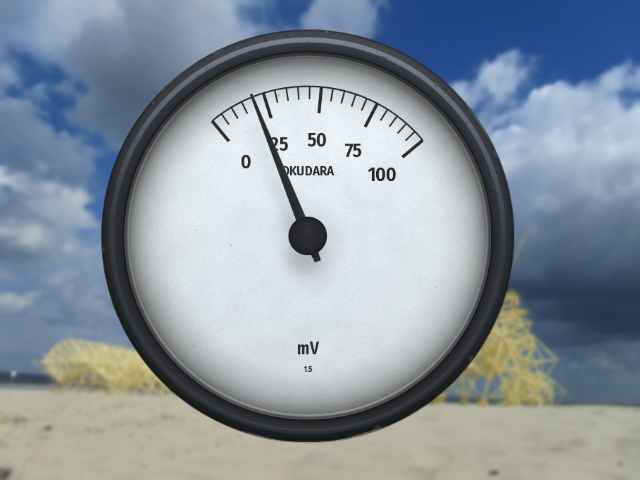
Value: 20,mV
